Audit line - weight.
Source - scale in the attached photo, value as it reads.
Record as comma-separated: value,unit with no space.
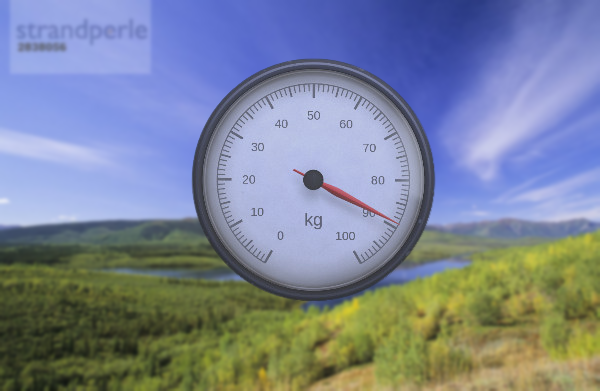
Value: 89,kg
